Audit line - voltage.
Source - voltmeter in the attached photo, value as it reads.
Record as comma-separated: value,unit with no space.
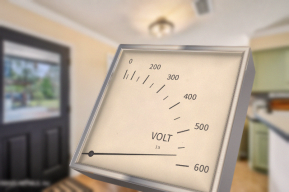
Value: 575,V
